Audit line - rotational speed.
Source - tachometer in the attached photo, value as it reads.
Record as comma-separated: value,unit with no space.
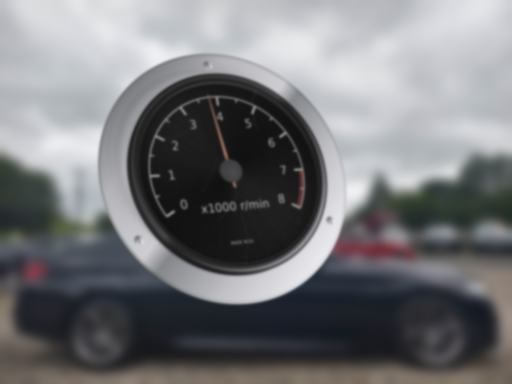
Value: 3750,rpm
